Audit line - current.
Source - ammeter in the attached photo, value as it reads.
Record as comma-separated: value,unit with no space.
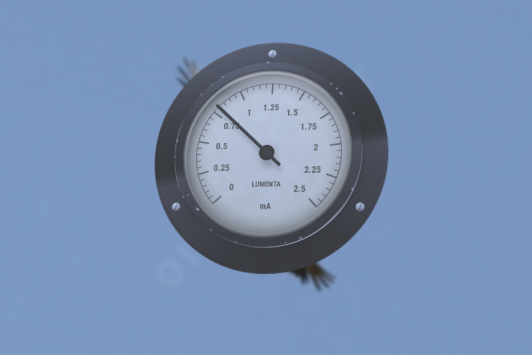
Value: 0.8,mA
